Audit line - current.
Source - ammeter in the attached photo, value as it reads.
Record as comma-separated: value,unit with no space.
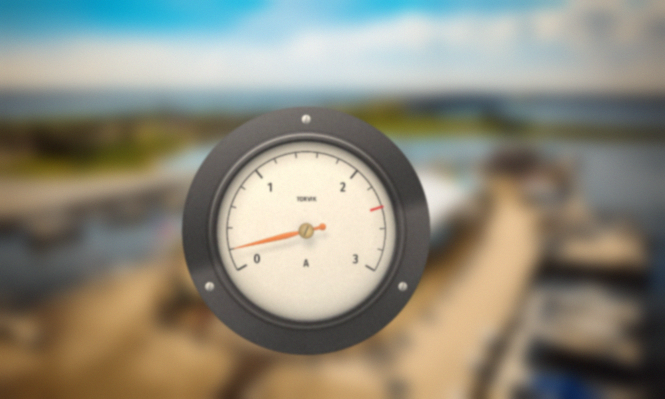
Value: 0.2,A
